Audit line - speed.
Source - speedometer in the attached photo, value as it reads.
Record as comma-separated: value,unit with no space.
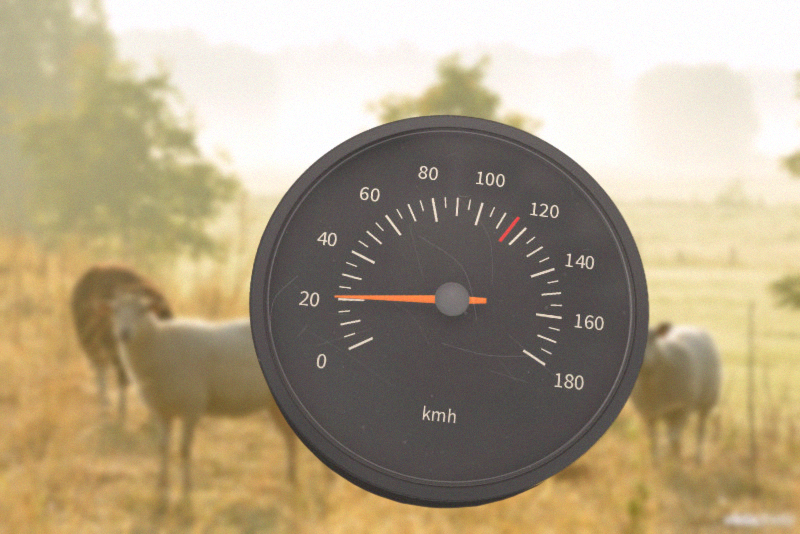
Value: 20,km/h
